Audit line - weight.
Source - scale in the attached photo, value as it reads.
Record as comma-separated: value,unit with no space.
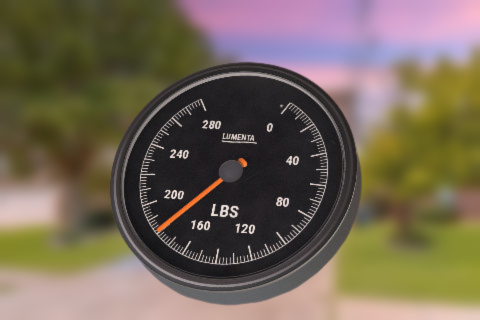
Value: 180,lb
